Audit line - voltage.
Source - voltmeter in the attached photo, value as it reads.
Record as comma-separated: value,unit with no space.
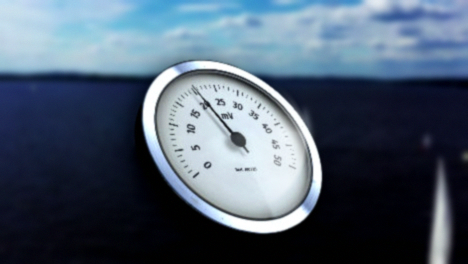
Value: 20,mV
